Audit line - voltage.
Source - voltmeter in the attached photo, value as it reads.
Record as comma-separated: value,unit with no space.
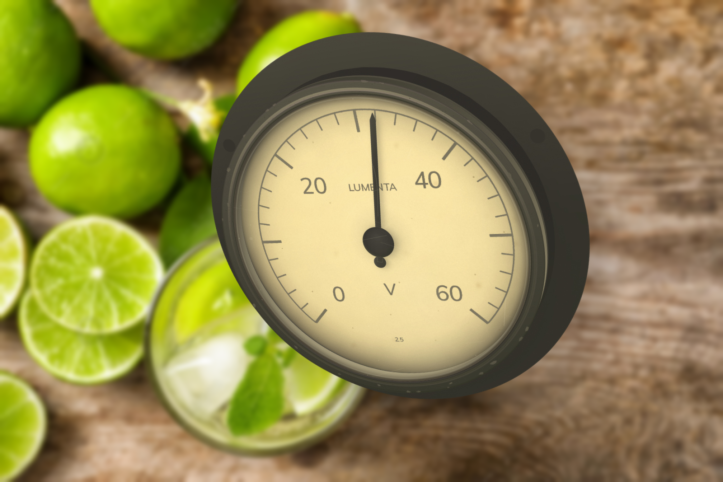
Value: 32,V
